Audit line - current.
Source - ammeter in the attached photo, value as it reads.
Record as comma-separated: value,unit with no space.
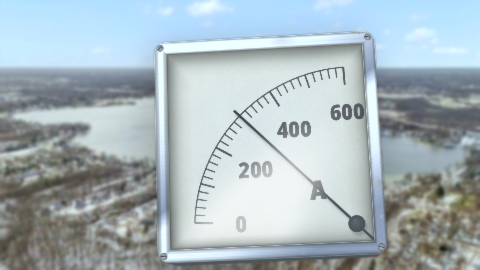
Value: 300,A
